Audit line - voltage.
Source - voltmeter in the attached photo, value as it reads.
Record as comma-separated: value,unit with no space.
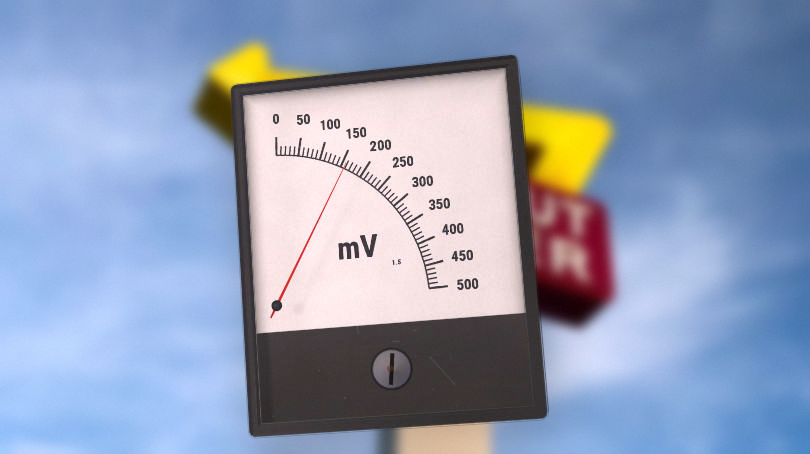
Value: 160,mV
